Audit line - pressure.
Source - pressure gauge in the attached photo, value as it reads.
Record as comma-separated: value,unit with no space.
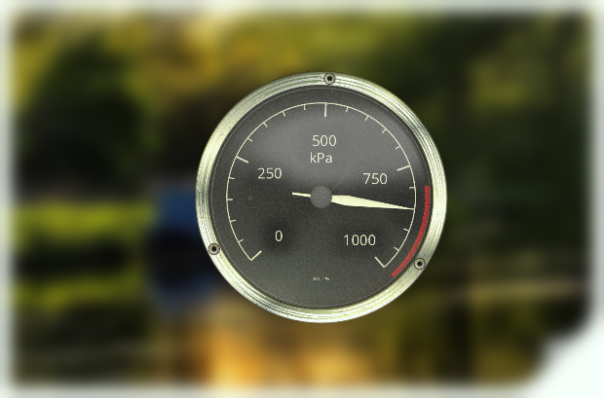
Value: 850,kPa
